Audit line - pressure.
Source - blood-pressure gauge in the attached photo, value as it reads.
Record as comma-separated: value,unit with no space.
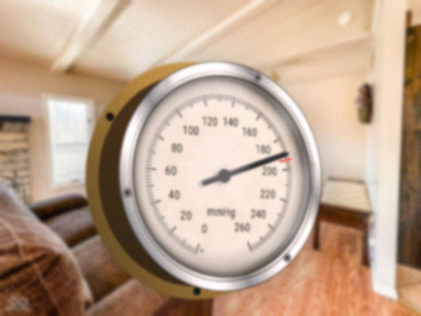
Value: 190,mmHg
